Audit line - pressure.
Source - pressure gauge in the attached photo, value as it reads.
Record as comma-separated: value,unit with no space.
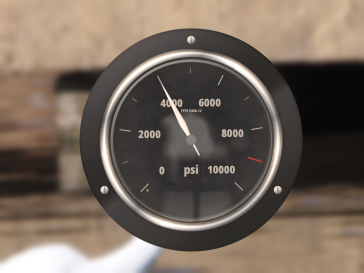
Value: 4000,psi
